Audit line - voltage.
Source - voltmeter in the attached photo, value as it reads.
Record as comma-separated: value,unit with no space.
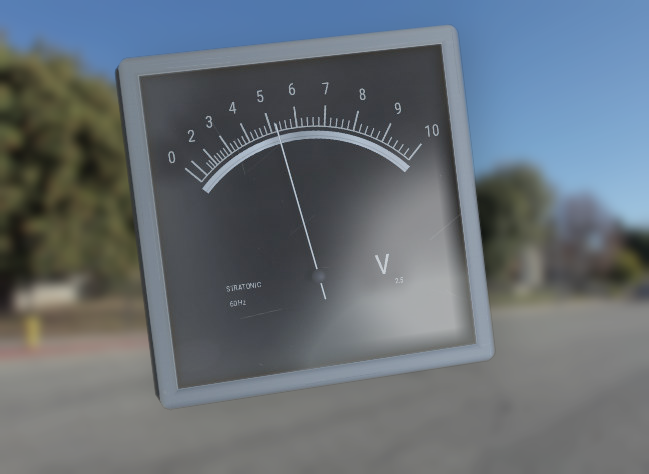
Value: 5.2,V
